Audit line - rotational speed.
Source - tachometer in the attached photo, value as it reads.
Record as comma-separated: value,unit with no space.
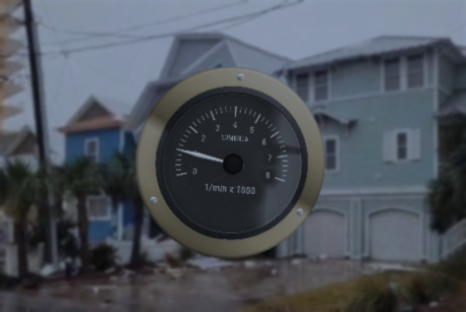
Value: 1000,rpm
